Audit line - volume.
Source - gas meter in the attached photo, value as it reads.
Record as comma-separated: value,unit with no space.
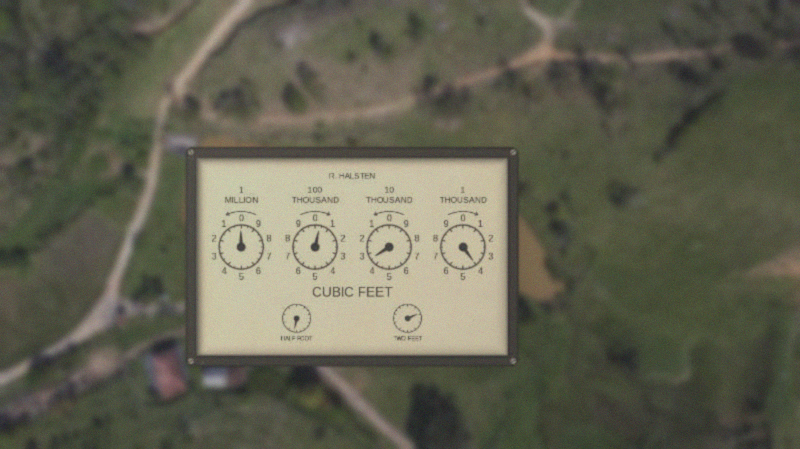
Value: 3400,ft³
